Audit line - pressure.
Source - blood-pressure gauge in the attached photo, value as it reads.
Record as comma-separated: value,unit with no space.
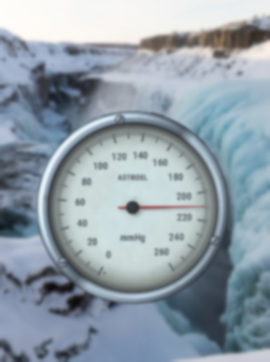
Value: 210,mmHg
